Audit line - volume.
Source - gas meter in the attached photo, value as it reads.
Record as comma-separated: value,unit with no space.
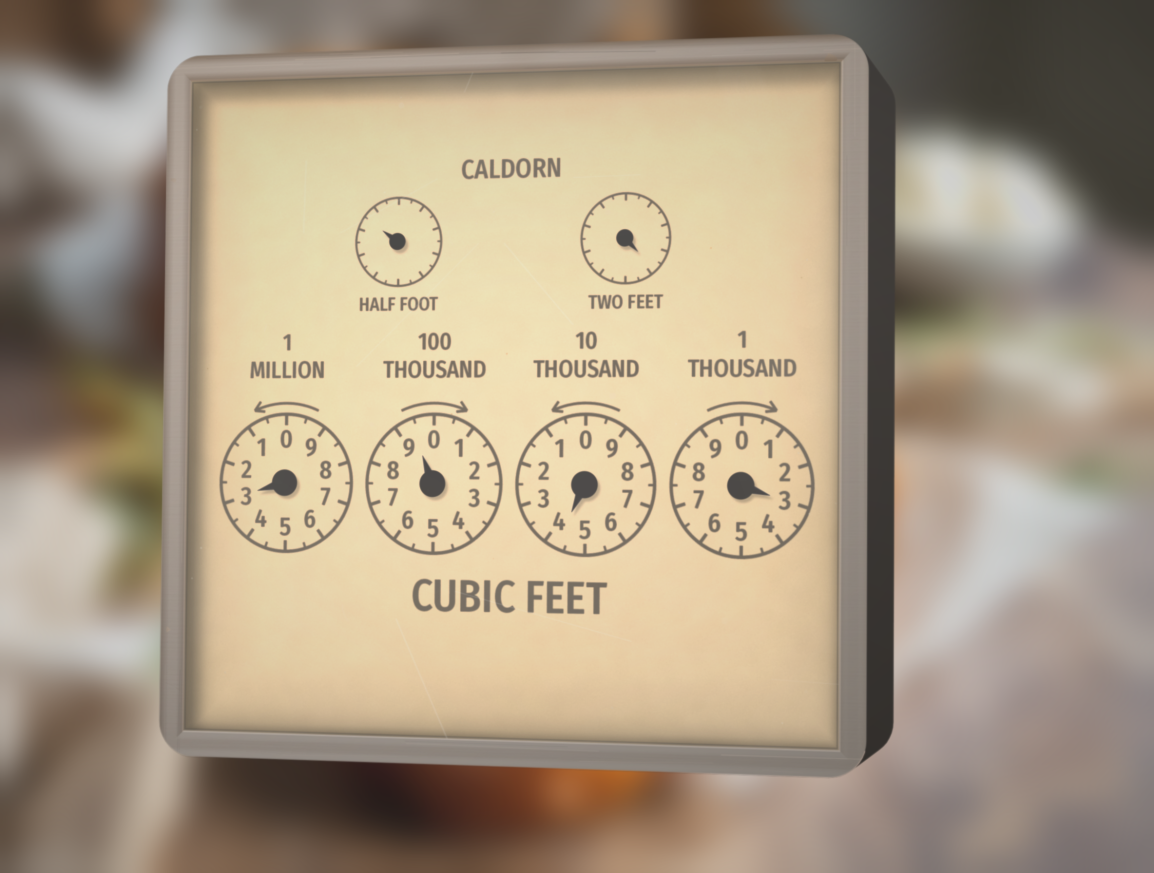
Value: 294300,ft³
